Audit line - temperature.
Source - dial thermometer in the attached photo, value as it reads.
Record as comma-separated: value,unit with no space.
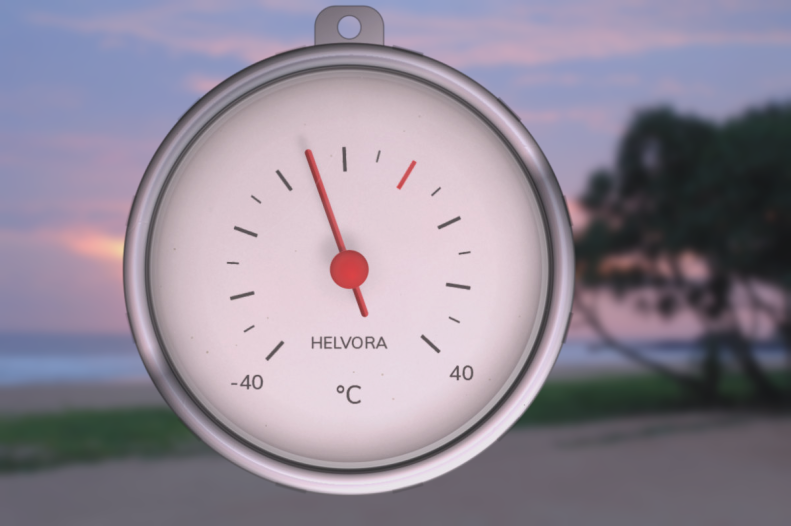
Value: -5,°C
